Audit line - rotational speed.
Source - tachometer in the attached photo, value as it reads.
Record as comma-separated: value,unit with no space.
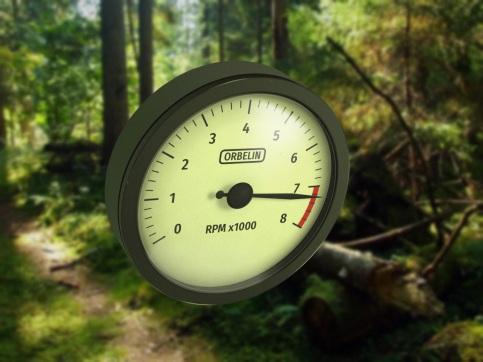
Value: 7200,rpm
